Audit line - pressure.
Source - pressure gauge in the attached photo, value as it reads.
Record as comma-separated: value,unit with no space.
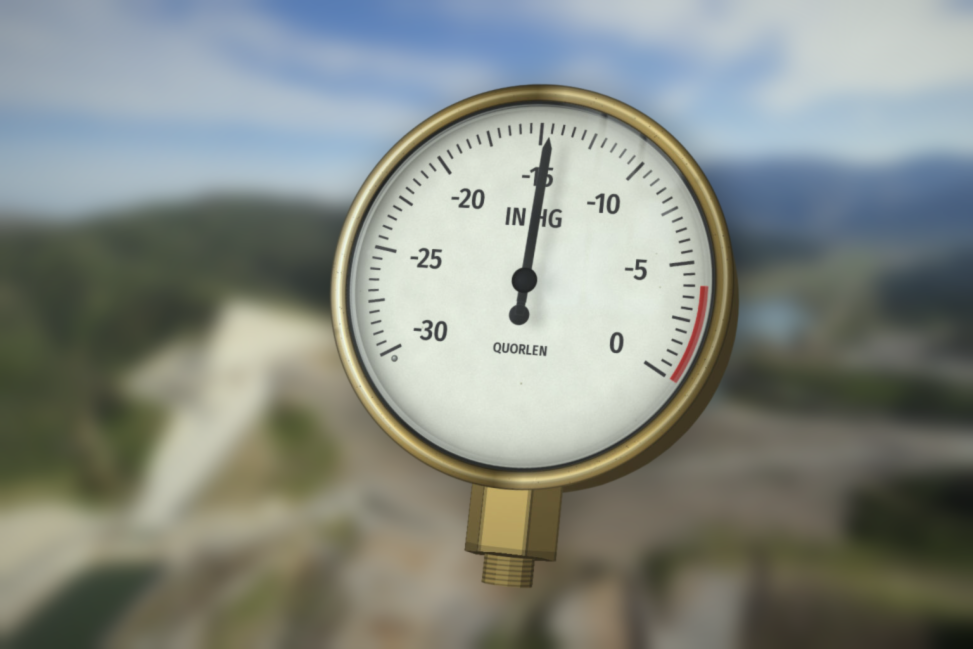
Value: -14.5,inHg
